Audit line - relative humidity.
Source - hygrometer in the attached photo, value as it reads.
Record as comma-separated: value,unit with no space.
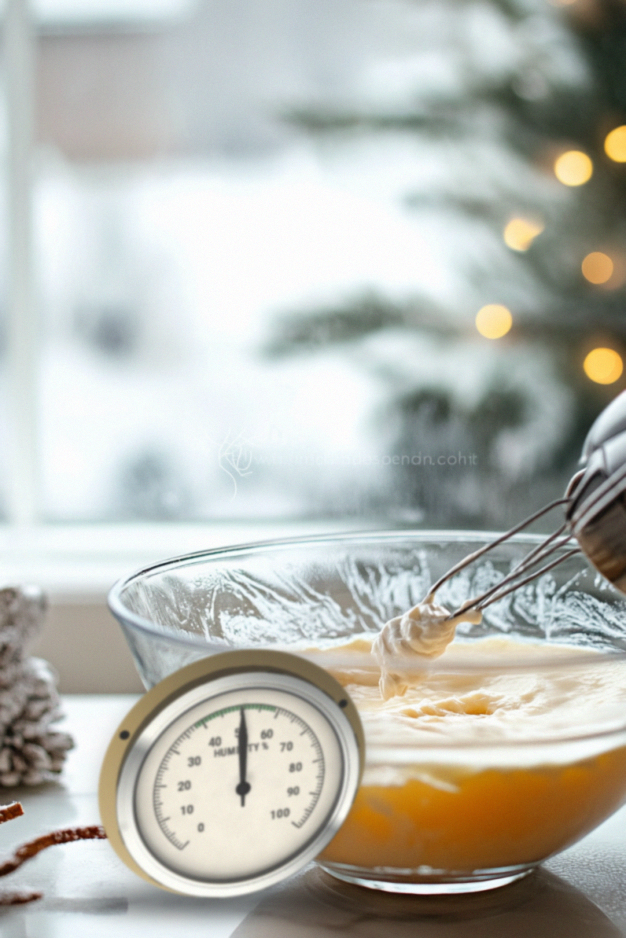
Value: 50,%
